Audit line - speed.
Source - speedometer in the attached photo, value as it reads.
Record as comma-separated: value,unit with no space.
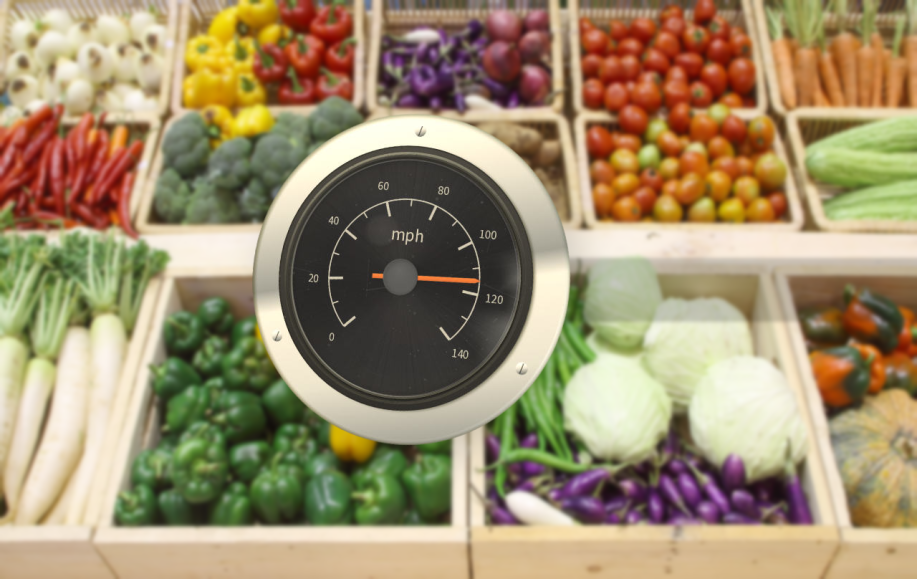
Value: 115,mph
